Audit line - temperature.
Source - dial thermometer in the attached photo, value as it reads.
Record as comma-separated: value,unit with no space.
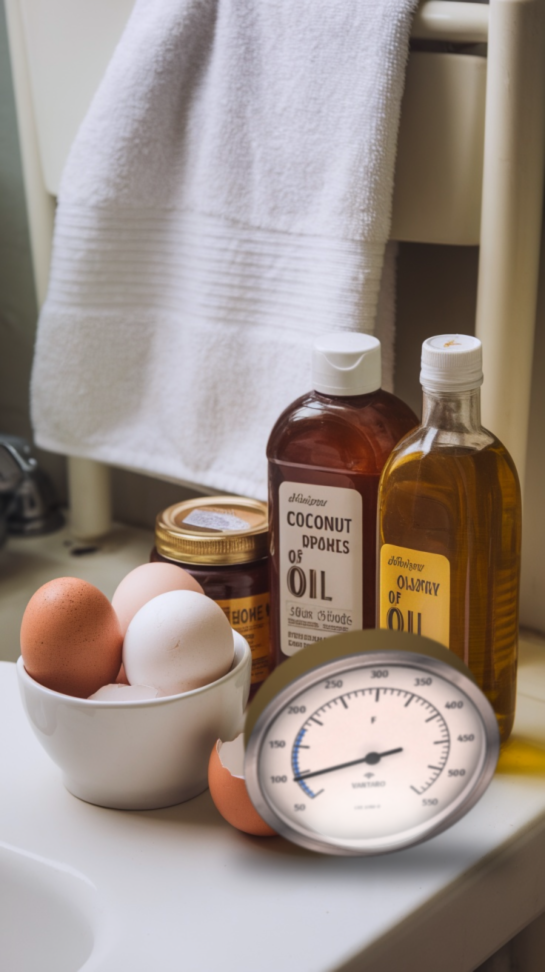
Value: 100,°F
